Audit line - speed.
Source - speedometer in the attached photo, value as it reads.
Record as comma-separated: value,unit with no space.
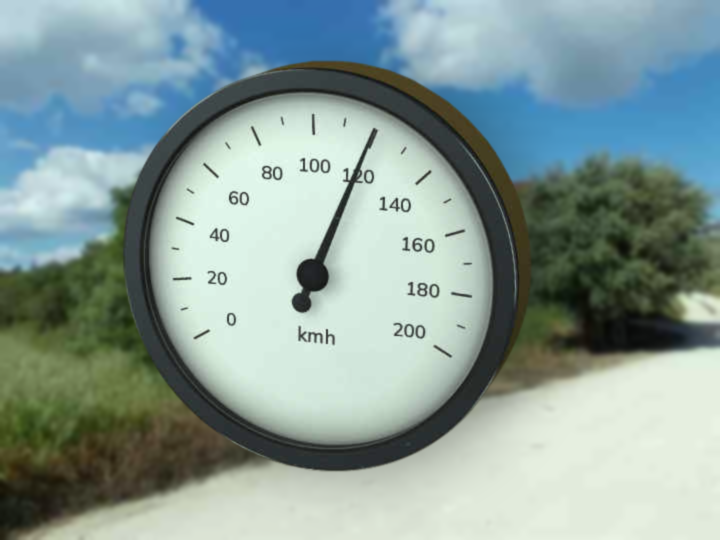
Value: 120,km/h
